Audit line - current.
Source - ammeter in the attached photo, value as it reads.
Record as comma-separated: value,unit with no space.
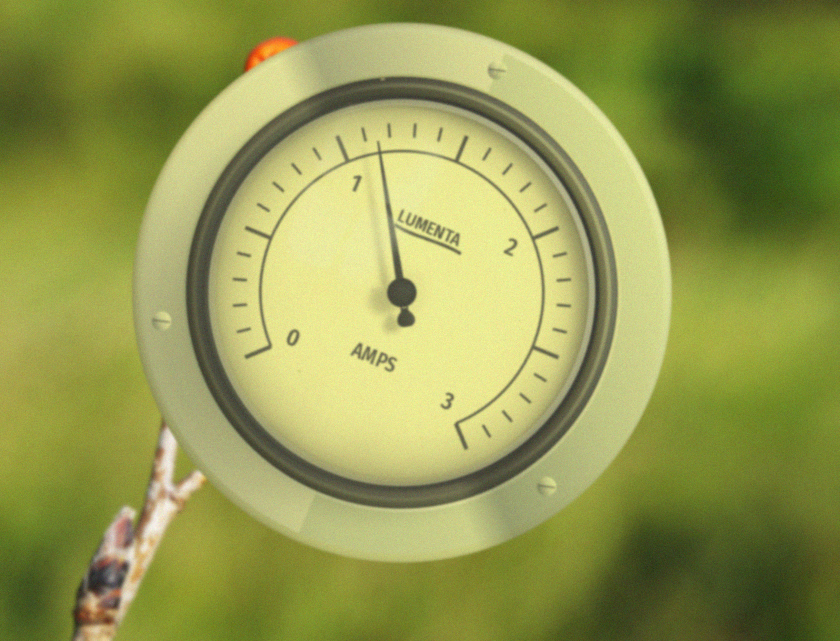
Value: 1.15,A
